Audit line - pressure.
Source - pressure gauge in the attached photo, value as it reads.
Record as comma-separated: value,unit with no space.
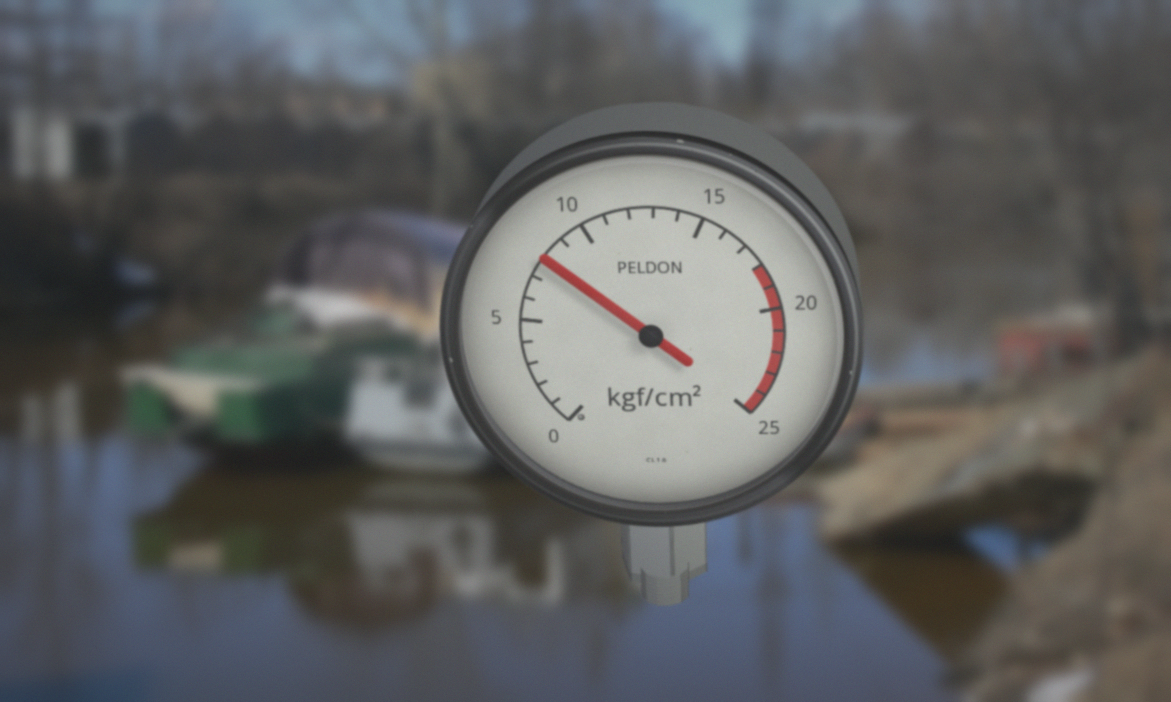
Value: 8,kg/cm²
